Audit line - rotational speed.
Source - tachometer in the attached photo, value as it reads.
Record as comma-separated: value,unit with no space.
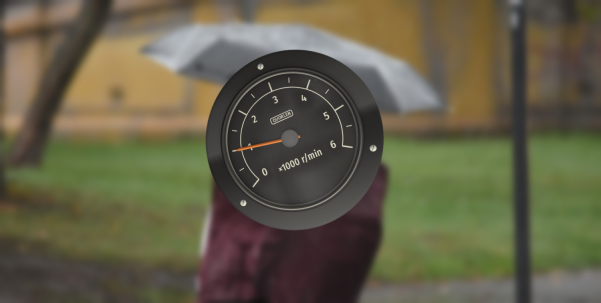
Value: 1000,rpm
